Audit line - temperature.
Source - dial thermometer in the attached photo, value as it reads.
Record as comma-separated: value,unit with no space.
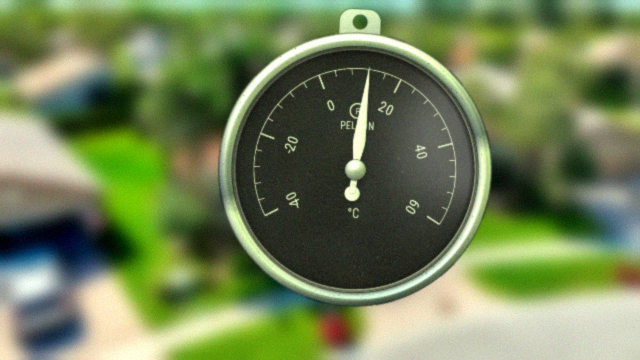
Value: 12,°C
